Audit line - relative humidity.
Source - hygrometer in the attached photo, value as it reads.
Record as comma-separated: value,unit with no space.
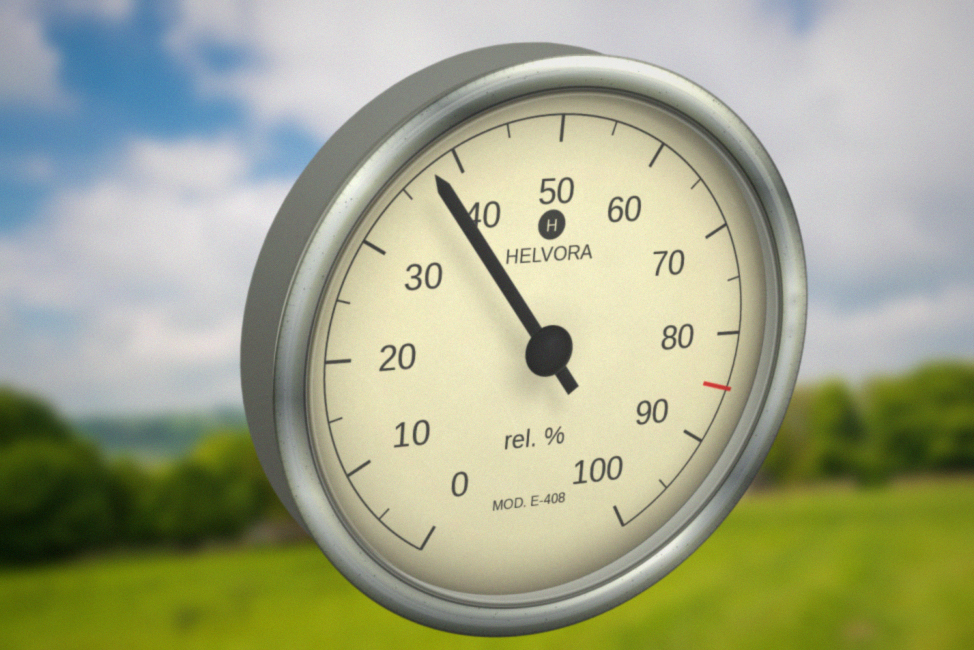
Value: 37.5,%
